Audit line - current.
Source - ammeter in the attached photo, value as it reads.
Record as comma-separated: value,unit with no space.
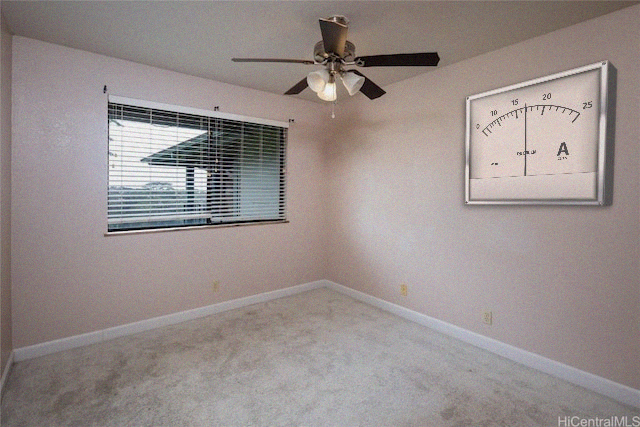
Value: 17,A
